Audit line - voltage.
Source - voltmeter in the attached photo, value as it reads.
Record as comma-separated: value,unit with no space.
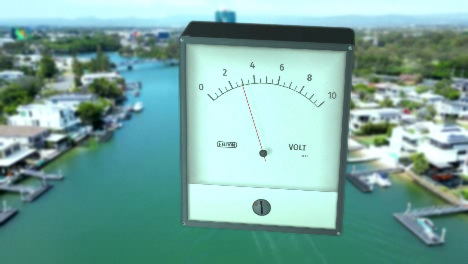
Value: 3,V
